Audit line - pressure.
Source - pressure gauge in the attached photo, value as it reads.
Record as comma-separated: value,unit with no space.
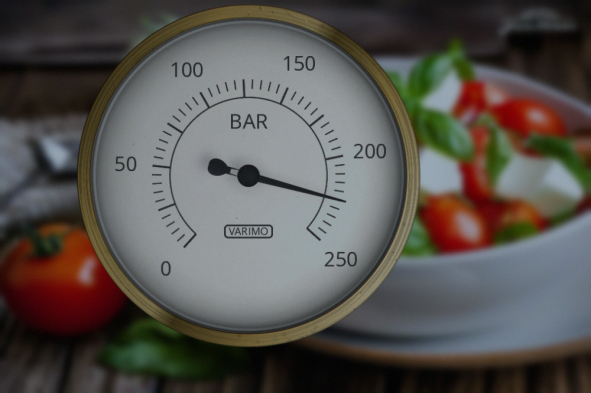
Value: 225,bar
